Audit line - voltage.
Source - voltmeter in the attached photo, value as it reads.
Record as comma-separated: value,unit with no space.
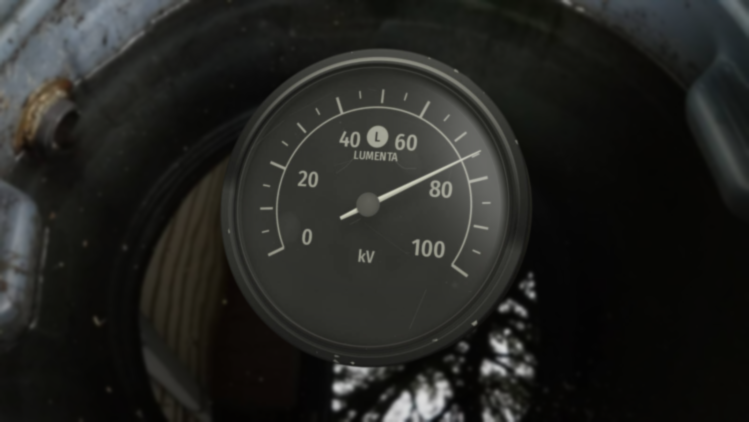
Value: 75,kV
